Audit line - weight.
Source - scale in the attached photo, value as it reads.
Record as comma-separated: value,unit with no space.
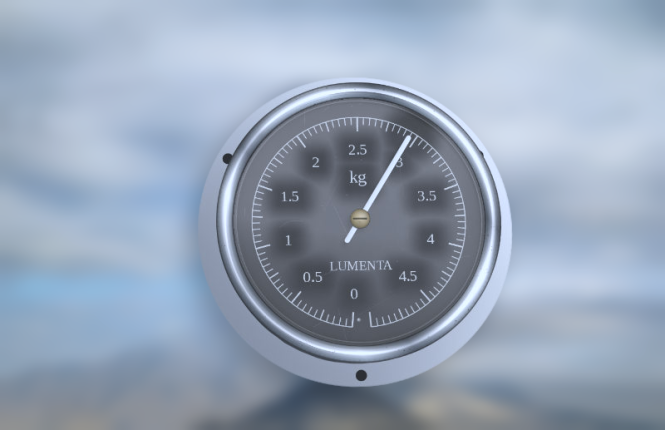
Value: 2.95,kg
